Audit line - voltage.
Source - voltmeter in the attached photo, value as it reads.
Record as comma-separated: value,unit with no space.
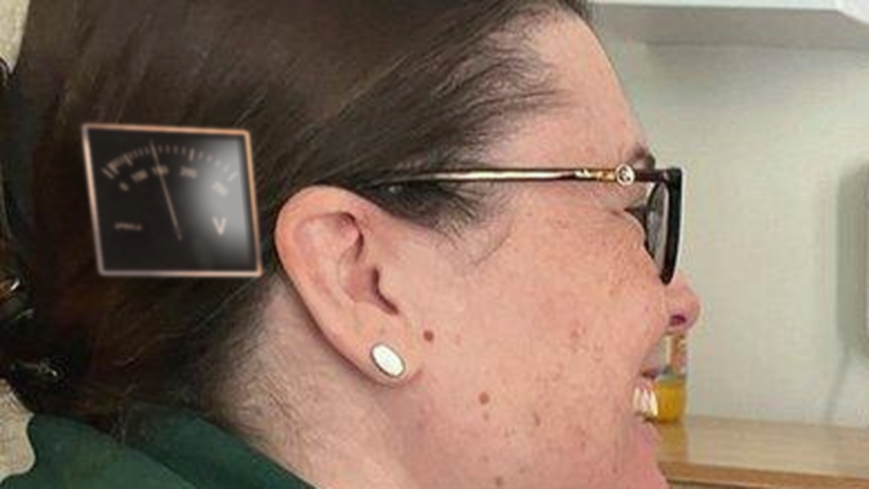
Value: 150,V
